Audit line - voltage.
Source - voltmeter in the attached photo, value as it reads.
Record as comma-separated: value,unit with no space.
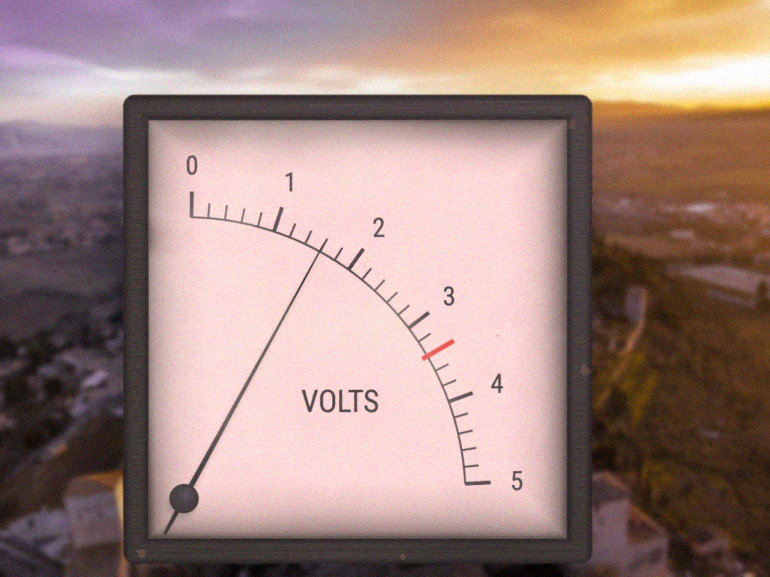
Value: 1.6,V
